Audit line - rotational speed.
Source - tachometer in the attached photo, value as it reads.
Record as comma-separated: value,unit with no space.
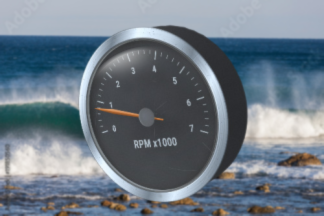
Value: 800,rpm
